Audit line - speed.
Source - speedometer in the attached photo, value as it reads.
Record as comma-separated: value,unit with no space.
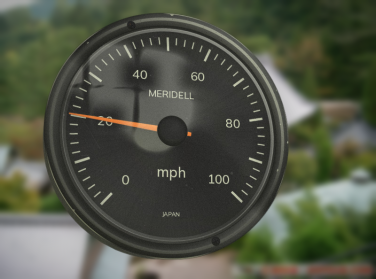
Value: 20,mph
